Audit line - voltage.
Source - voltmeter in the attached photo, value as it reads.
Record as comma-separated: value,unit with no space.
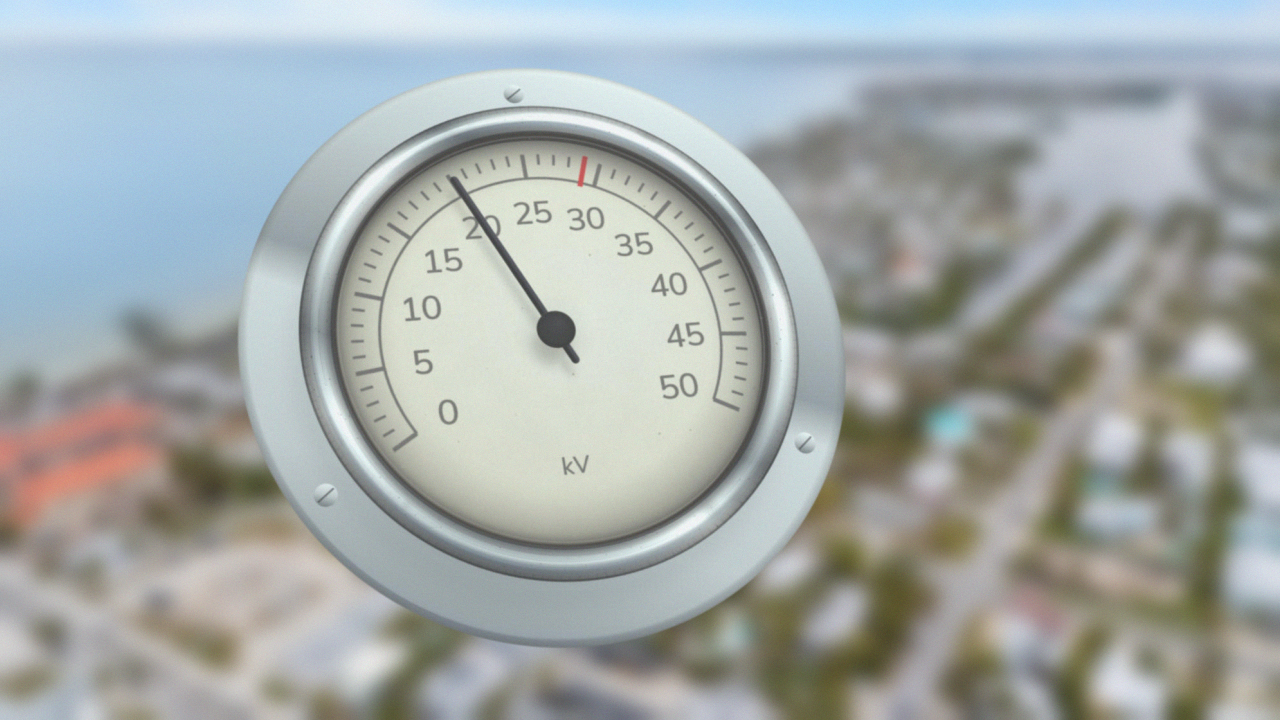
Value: 20,kV
